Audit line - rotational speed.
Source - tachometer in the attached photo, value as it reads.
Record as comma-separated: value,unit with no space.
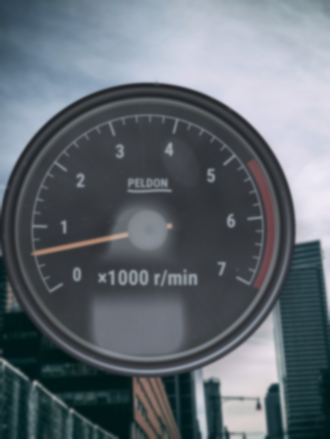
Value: 600,rpm
